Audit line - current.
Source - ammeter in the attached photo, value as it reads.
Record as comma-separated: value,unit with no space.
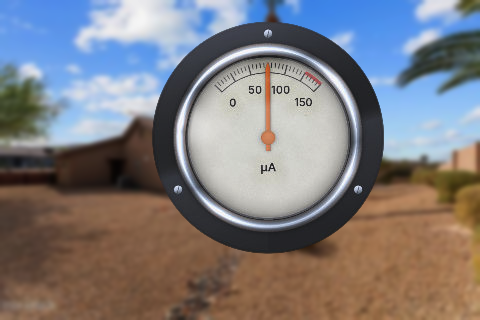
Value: 75,µA
